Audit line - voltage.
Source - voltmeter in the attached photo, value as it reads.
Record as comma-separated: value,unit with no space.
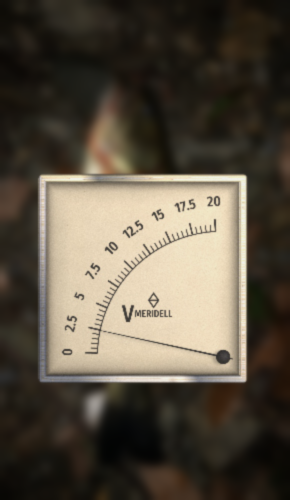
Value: 2.5,V
